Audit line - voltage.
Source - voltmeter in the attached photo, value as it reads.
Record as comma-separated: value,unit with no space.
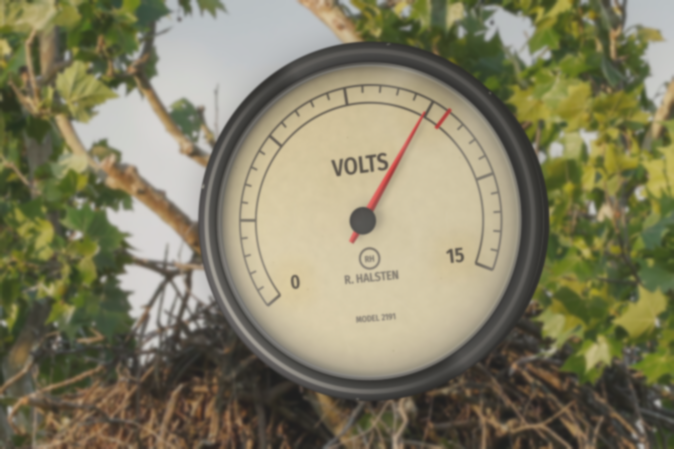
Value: 10,V
